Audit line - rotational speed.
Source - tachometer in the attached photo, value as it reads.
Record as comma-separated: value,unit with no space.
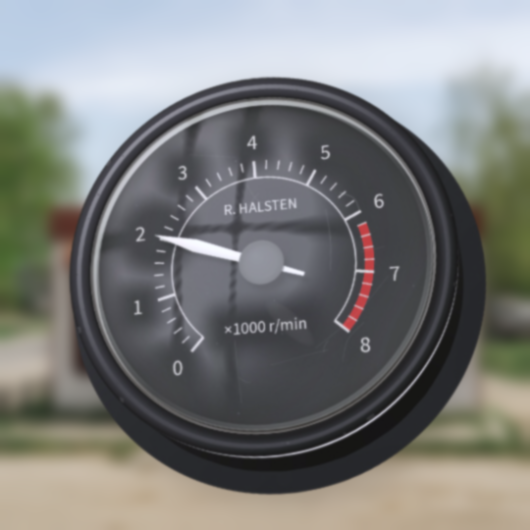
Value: 2000,rpm
